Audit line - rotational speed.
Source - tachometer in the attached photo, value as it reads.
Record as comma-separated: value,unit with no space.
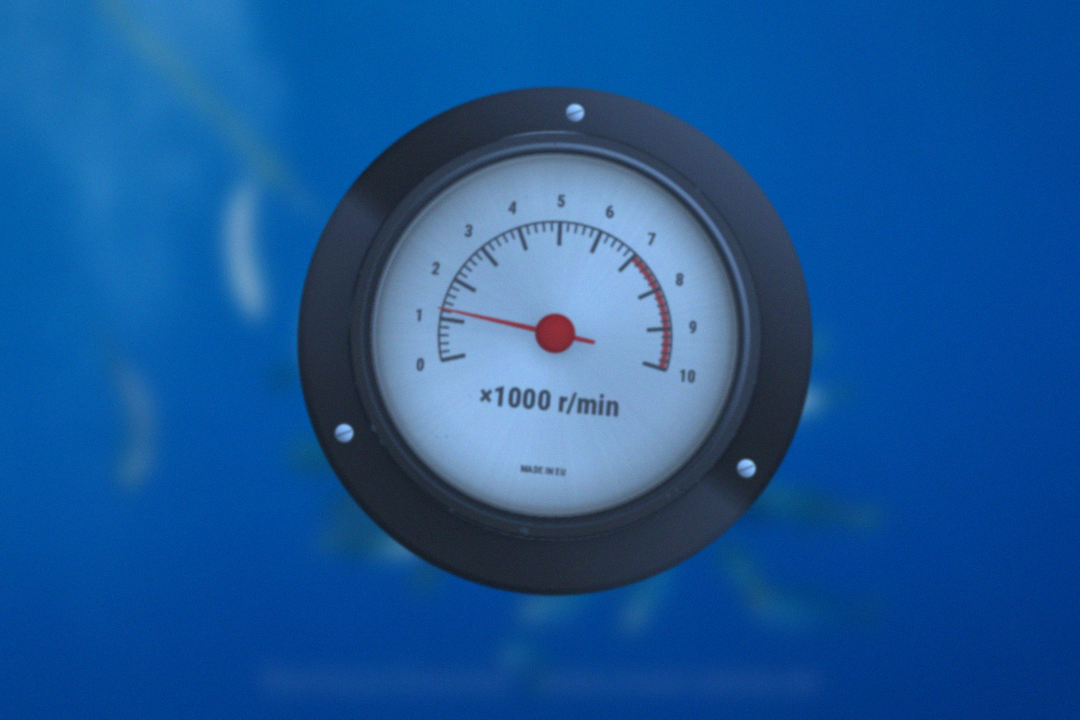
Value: 1200,rpm
